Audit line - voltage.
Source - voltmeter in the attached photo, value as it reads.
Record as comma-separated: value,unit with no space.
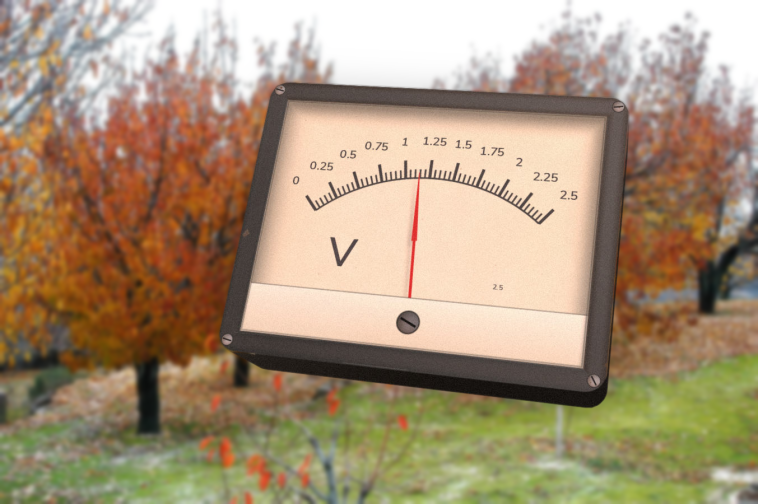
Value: 1.15,V
